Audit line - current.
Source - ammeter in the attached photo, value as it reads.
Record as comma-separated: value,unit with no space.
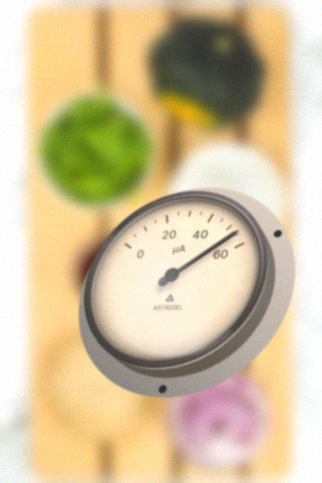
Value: 55,µA
